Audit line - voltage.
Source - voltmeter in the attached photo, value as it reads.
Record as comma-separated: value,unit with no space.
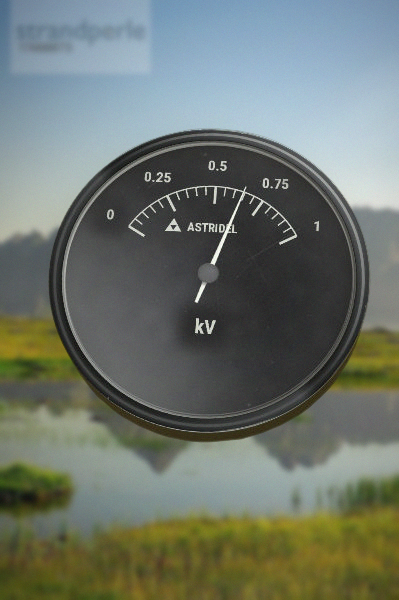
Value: 0.65,kV
